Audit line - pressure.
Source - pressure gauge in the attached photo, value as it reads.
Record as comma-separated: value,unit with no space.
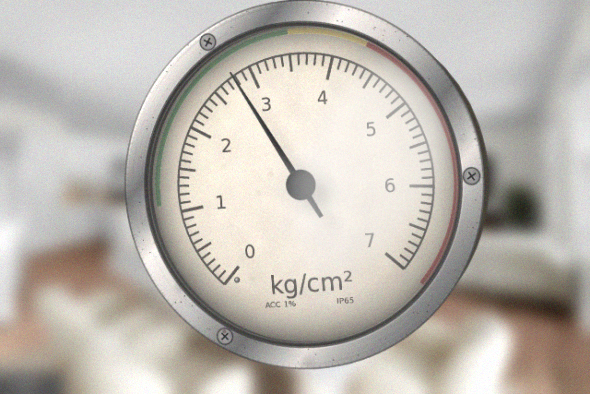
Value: 2.8,kg/cm²
